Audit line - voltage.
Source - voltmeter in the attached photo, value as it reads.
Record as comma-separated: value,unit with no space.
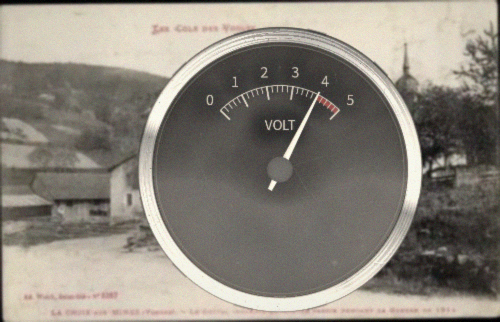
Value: 4,V
